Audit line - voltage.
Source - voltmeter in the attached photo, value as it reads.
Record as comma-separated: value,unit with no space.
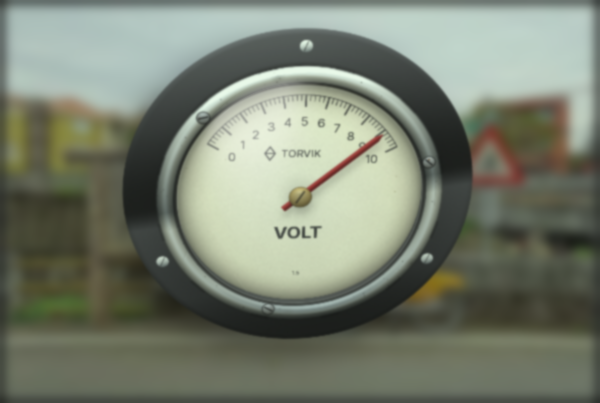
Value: 9,V
